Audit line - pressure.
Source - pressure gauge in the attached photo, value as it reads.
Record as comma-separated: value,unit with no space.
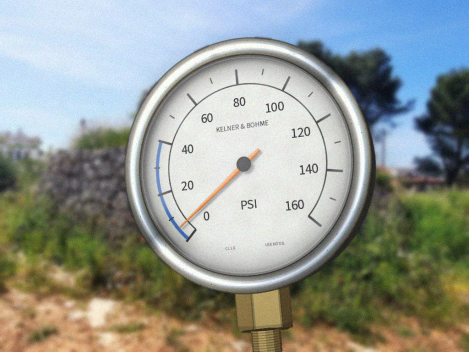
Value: 5,psi
